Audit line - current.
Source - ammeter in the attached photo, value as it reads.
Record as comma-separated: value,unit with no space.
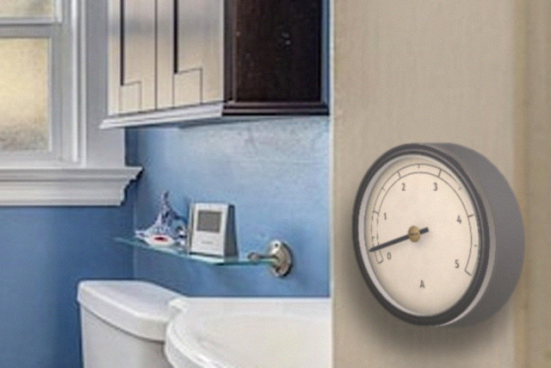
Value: 0.25,A
